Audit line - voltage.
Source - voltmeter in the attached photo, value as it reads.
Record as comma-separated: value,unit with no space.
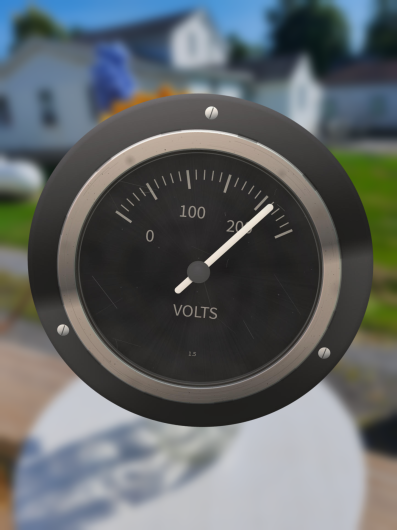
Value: 210,V
